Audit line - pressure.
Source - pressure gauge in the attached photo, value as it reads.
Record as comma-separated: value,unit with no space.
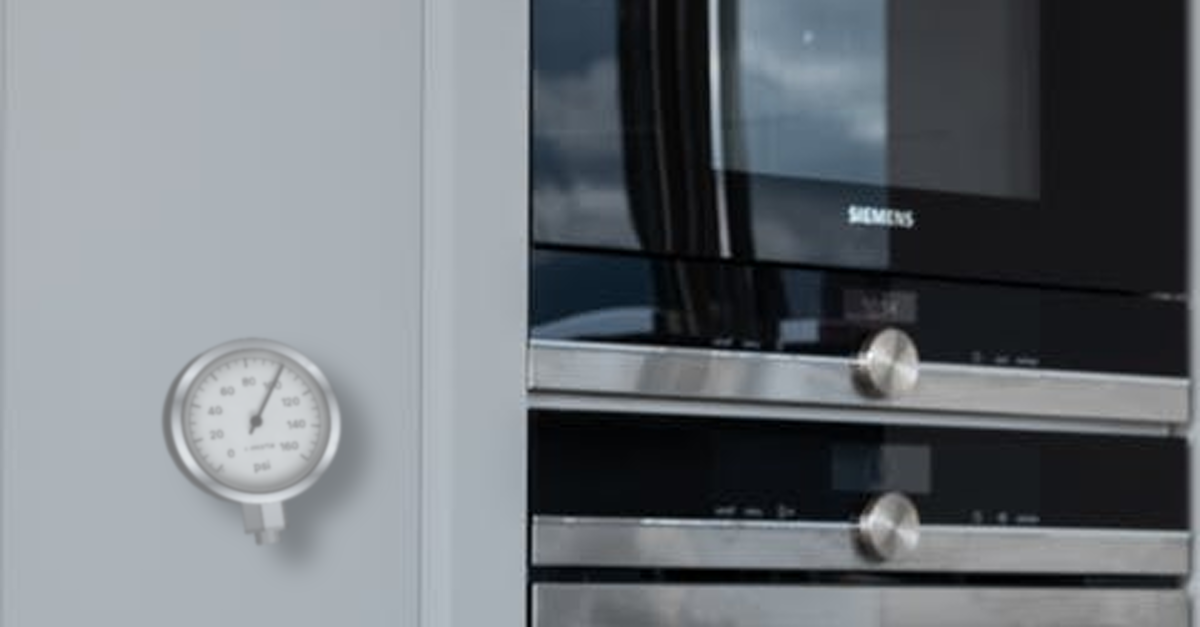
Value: 100,psi
